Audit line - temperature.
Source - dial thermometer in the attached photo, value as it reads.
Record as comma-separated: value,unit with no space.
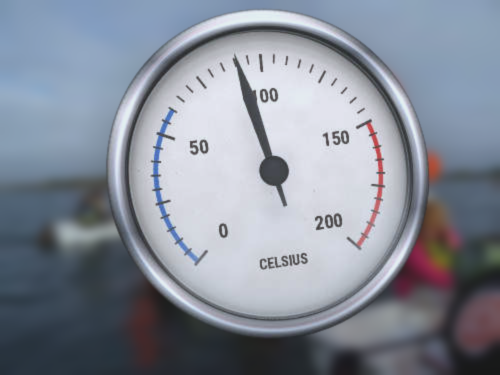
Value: 90,°C
